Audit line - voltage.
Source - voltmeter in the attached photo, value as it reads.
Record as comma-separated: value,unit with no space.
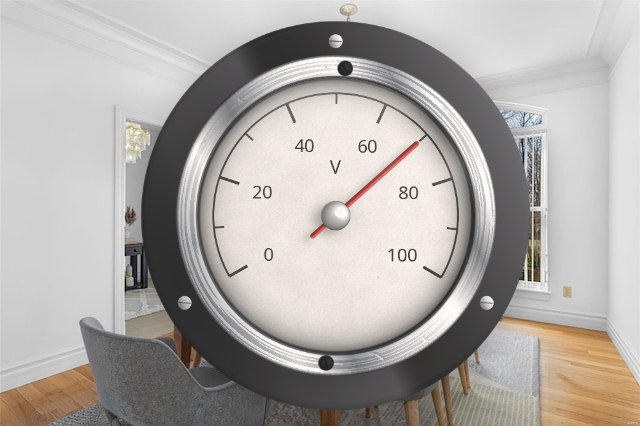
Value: 70,V
